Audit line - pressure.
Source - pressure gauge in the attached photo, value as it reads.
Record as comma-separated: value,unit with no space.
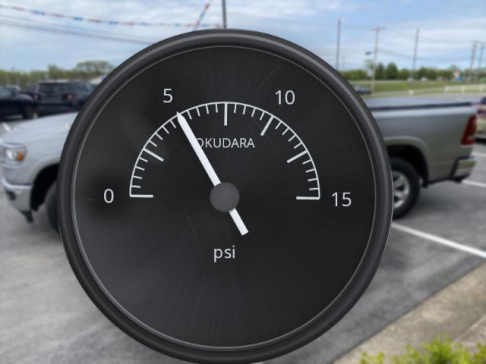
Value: 5,psi
